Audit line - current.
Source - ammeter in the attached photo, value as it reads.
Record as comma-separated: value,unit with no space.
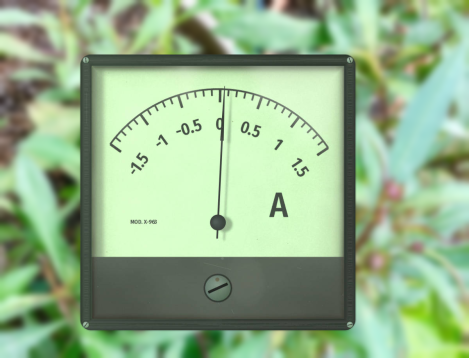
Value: 0.05,A
